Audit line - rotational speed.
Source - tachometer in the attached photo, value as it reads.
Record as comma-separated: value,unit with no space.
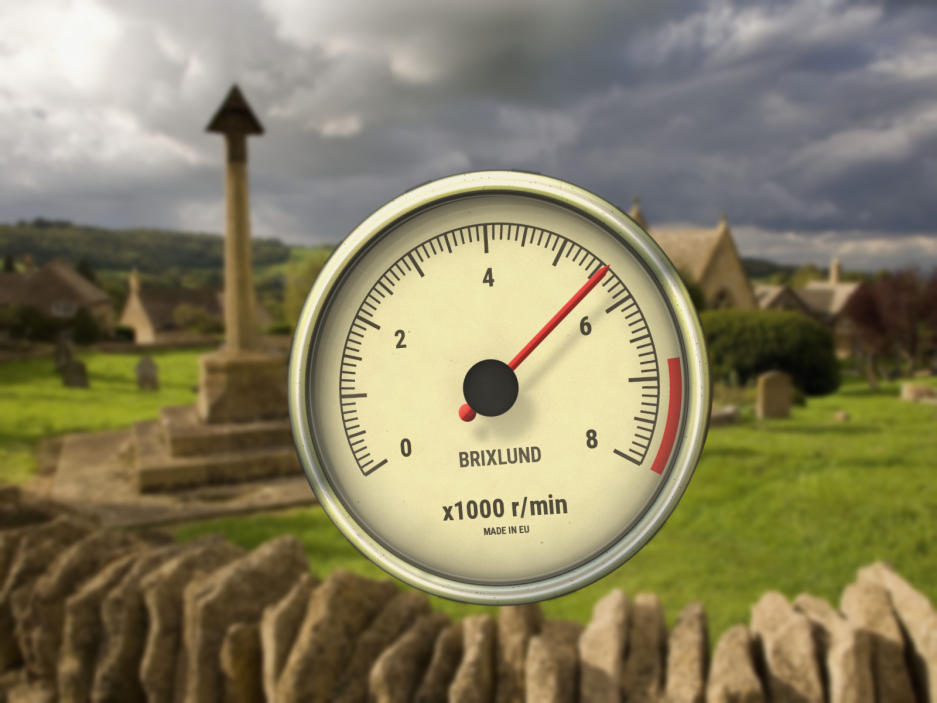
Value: 5600,rpm
